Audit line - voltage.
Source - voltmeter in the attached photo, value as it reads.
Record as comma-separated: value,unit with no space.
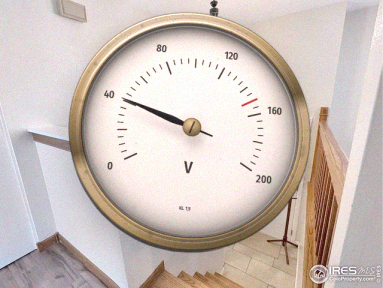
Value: 40,V
